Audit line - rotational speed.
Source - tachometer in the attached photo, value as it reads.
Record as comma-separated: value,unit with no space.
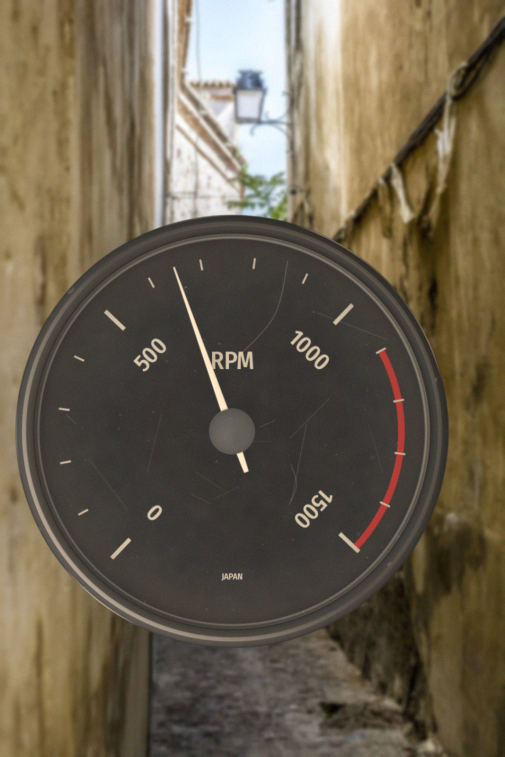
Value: 650,rpm
